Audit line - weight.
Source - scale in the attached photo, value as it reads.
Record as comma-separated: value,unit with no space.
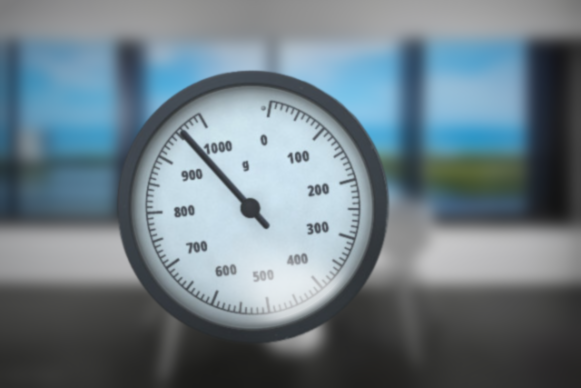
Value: 960,g
